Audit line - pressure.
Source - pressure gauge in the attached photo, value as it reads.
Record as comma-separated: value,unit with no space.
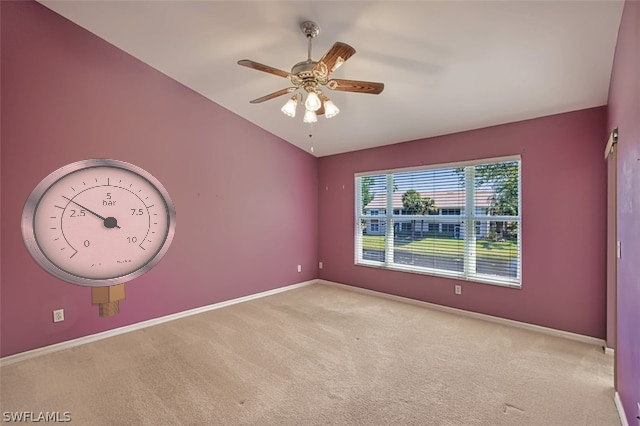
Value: 3,bar
